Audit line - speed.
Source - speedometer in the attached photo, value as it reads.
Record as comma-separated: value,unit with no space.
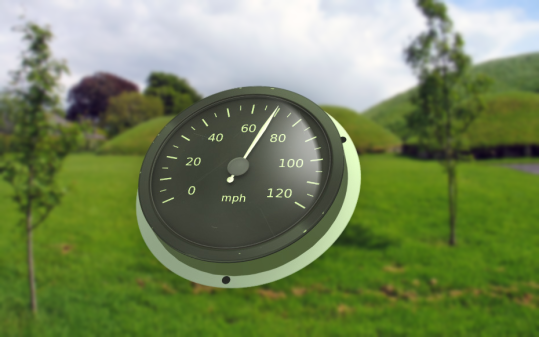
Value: 70,mph
